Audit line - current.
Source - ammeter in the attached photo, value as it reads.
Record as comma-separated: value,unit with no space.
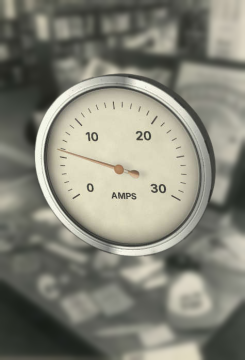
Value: 6,A
